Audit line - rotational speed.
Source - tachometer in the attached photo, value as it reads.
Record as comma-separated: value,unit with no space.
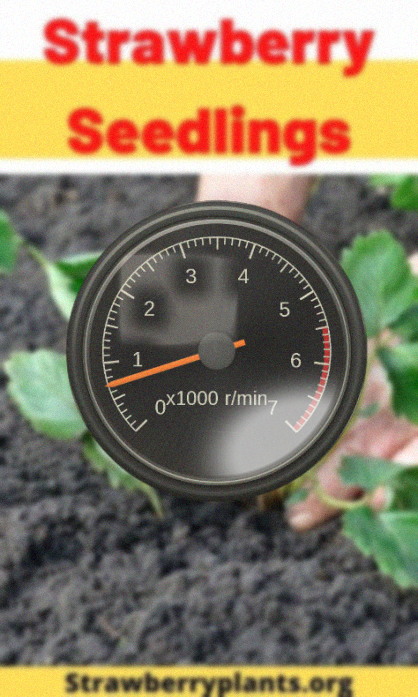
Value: 700,rpm
